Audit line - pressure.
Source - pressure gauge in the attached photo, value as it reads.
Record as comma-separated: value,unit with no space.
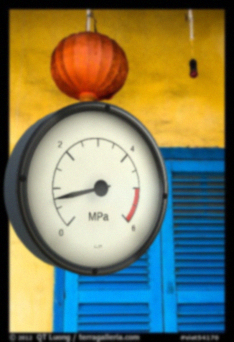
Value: 0.75,MPa
